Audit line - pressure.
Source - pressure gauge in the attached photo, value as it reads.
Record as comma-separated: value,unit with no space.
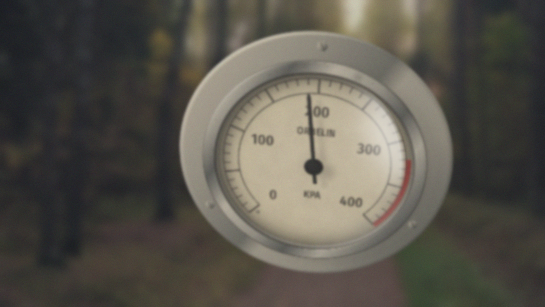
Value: 190,kPa
